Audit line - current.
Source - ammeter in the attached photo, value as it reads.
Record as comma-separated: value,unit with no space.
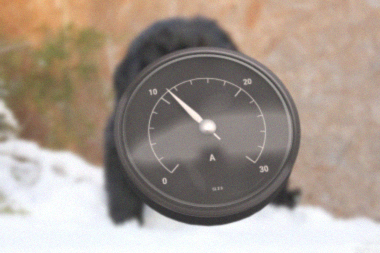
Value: 11,A
